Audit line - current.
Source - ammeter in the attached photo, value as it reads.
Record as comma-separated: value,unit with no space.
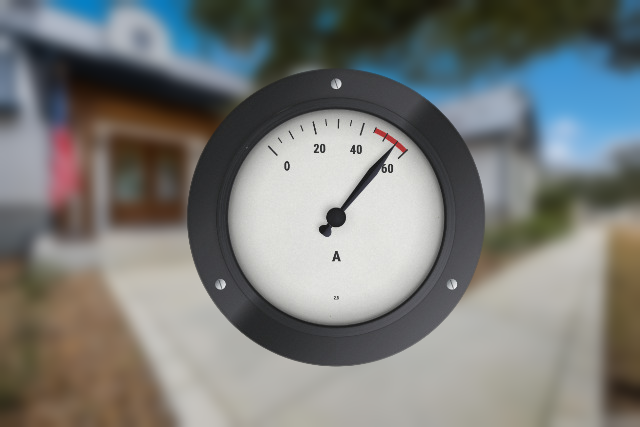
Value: 55,A
